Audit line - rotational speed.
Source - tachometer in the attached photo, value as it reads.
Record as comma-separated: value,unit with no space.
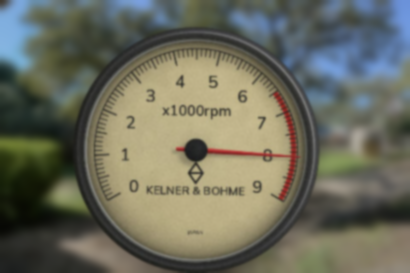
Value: 8000,rpm
